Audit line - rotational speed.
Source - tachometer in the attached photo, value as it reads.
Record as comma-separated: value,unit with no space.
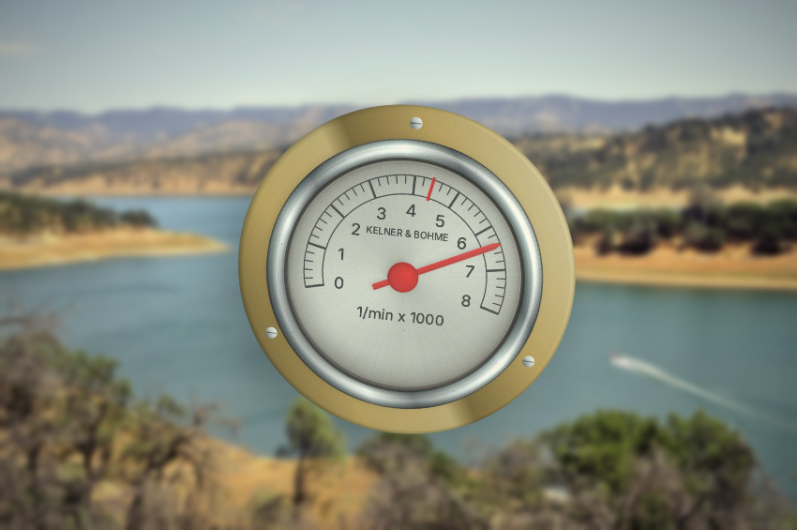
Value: 6400,rpm
